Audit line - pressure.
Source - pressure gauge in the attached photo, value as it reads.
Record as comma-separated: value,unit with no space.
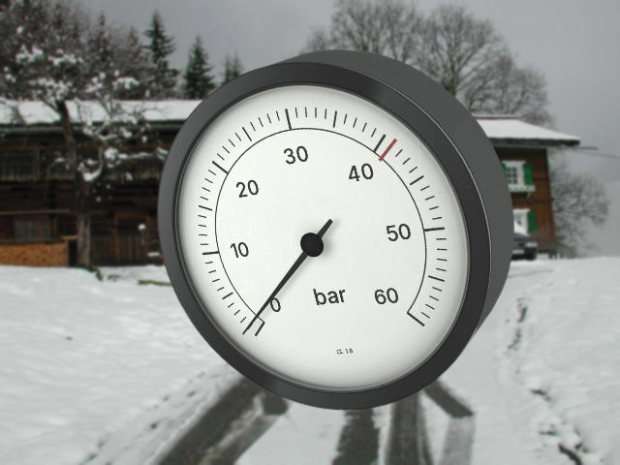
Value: 1,bar
